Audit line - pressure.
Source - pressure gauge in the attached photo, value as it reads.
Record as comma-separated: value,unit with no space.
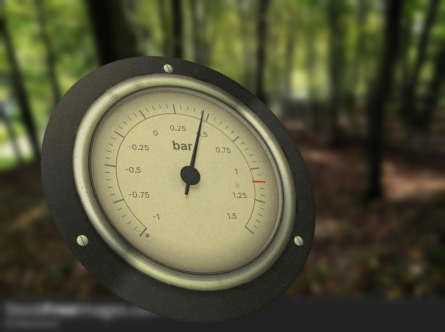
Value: 0.45,bar
